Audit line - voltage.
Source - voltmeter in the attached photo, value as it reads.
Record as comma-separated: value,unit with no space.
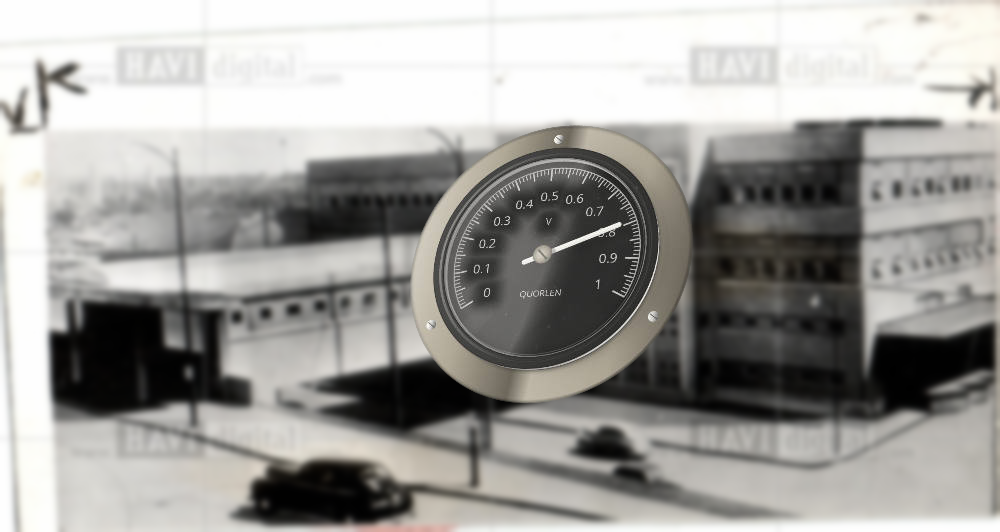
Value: 0.8,V
